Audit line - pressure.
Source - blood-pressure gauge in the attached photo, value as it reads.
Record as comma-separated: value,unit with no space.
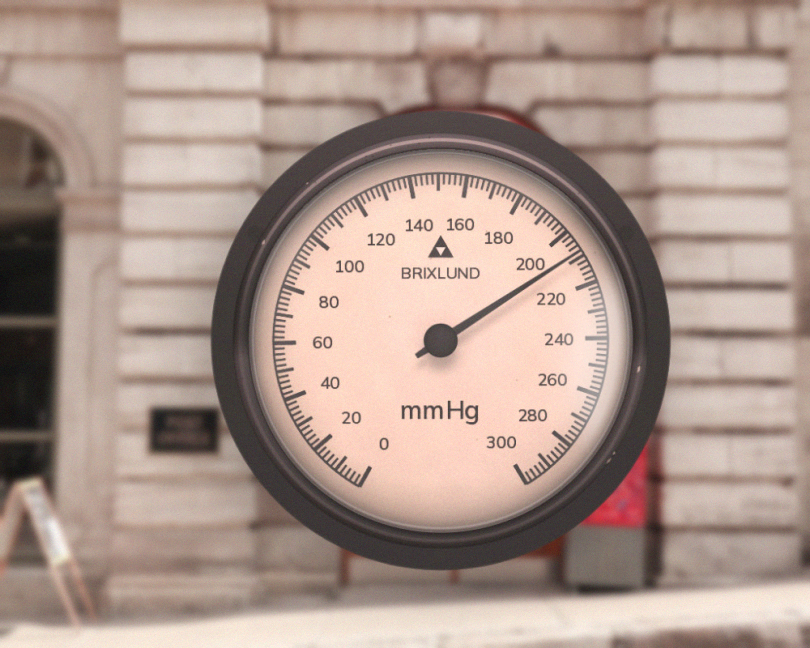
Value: 208,mmHg
